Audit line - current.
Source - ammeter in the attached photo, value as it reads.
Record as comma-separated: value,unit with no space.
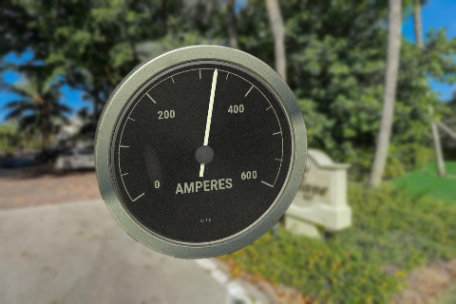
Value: 325,A
